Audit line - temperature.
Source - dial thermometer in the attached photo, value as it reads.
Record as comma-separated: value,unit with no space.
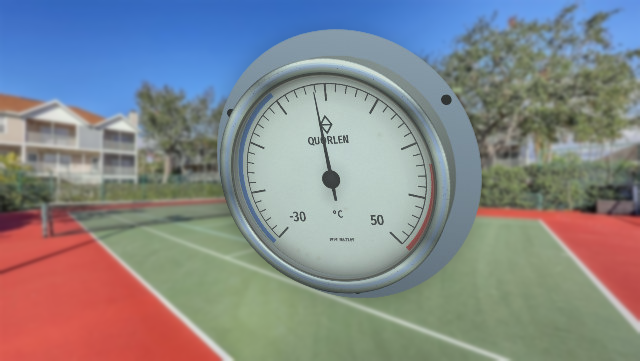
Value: 8,°C
